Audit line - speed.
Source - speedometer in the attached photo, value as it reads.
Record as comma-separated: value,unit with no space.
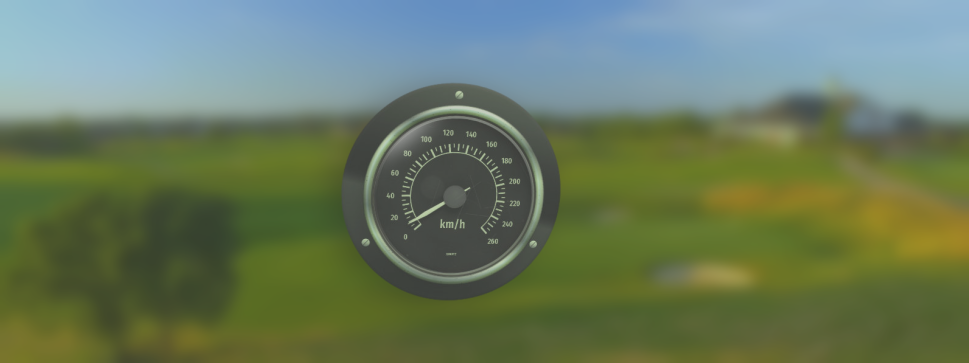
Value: 10,km/h
